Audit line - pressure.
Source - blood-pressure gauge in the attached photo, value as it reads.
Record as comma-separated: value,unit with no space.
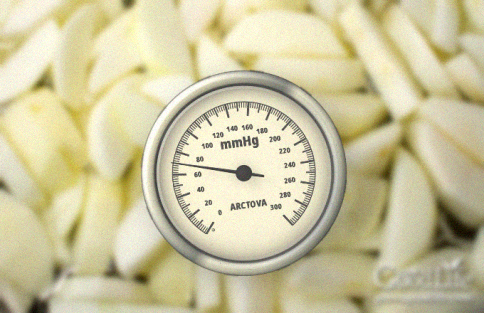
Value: 70,mmHg
